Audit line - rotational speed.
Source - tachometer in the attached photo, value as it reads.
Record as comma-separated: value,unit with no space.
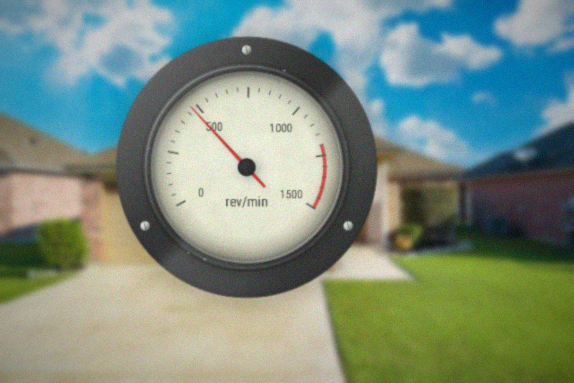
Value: 475,rpm
